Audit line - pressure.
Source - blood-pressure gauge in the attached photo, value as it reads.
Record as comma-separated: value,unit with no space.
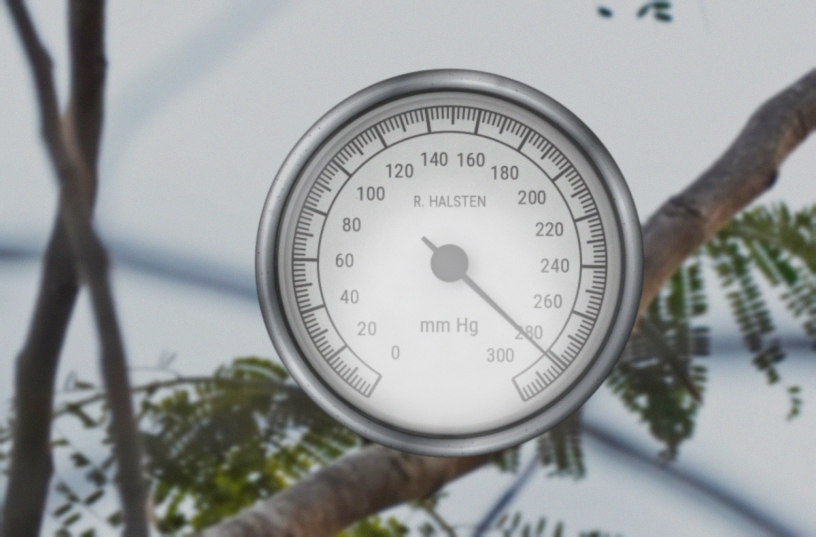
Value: 282,mmHg
